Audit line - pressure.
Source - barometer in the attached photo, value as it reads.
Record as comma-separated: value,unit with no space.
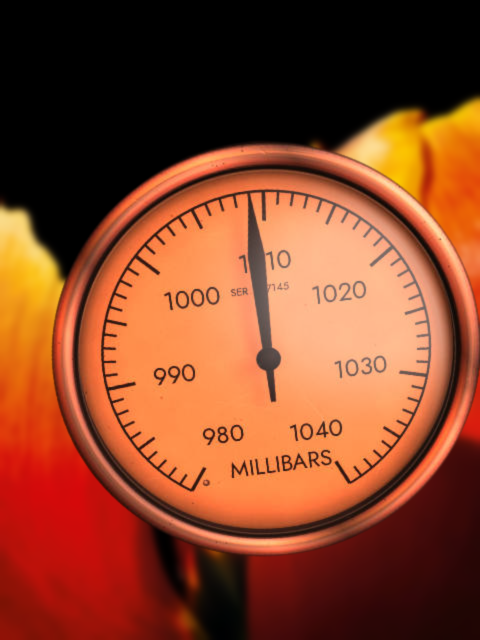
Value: 1009,mbar
